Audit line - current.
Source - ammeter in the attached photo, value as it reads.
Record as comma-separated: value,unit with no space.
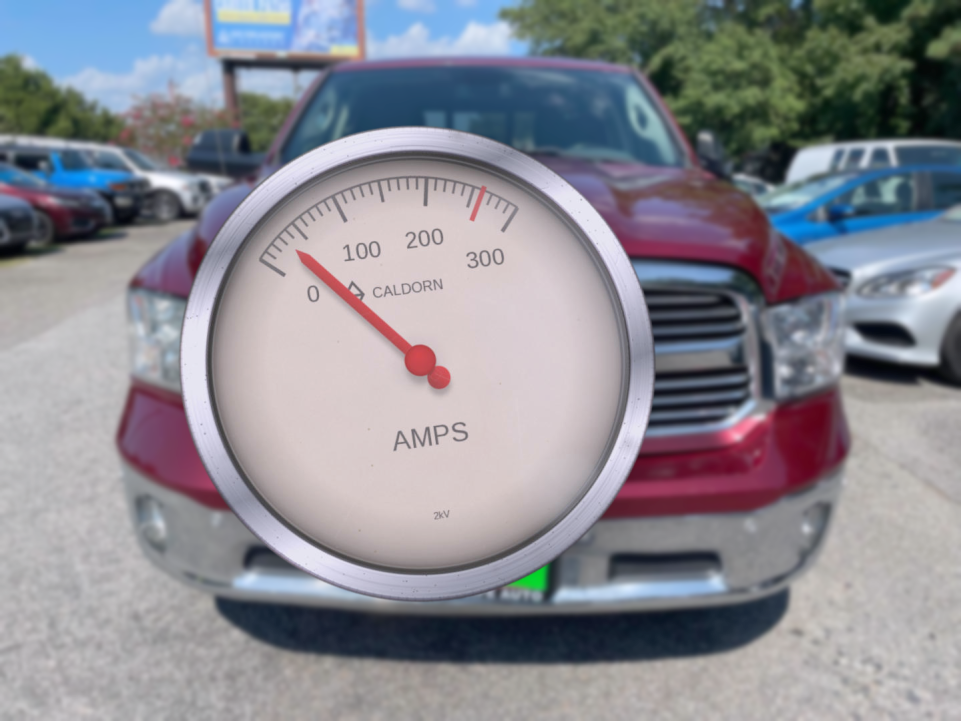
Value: 30,A
